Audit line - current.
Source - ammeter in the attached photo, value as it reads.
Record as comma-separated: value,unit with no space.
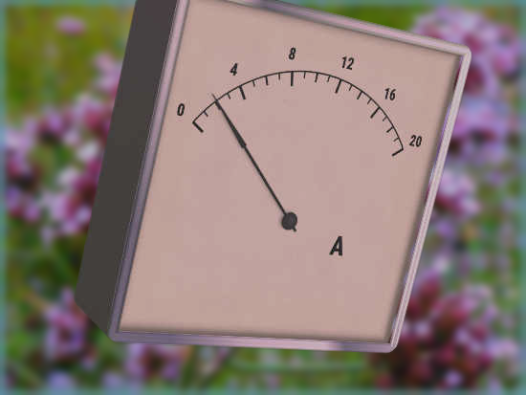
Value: 2,A
